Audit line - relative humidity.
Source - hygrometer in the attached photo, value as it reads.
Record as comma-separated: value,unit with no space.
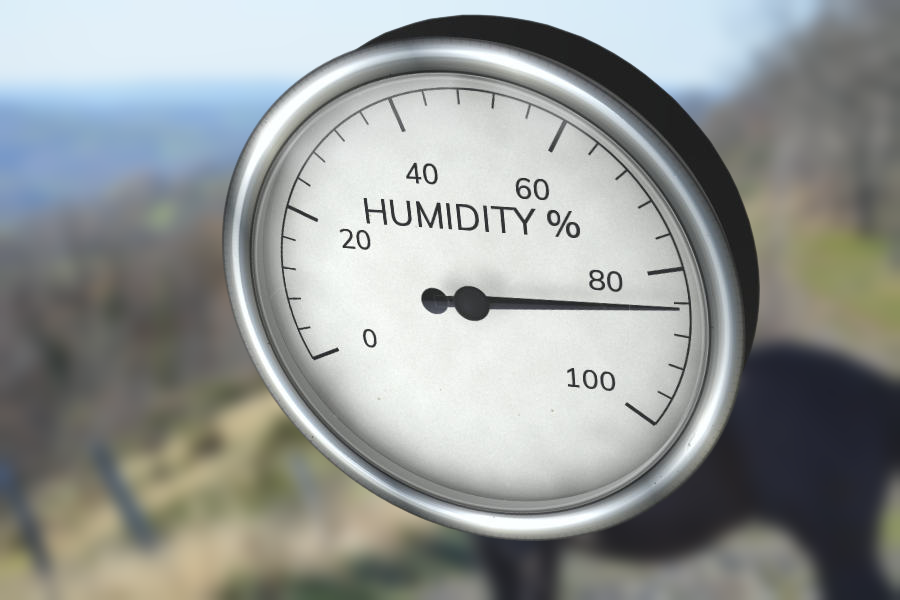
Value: 84,%
